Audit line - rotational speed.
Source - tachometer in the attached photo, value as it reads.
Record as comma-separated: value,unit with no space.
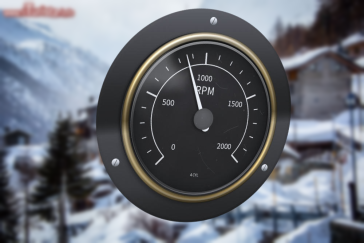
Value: 850,rpm
